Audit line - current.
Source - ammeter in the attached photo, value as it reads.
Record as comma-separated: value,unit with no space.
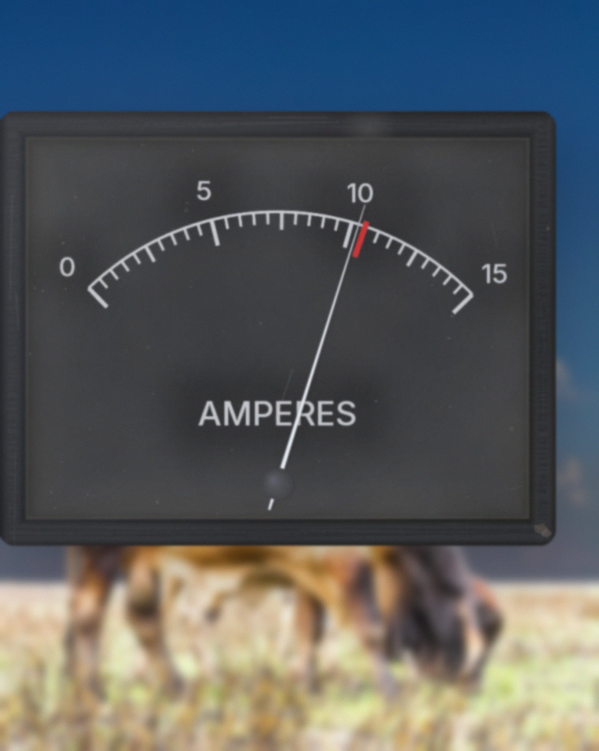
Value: 10.25,A
